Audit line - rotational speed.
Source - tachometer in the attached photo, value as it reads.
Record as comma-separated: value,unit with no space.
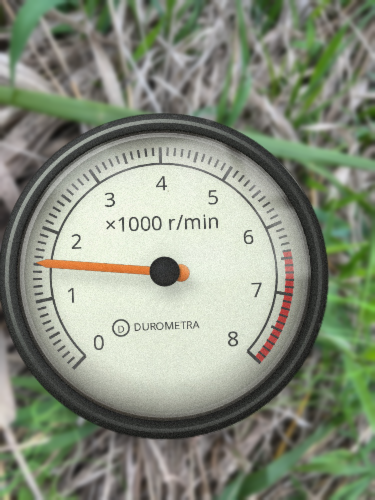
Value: 1500,rpm
